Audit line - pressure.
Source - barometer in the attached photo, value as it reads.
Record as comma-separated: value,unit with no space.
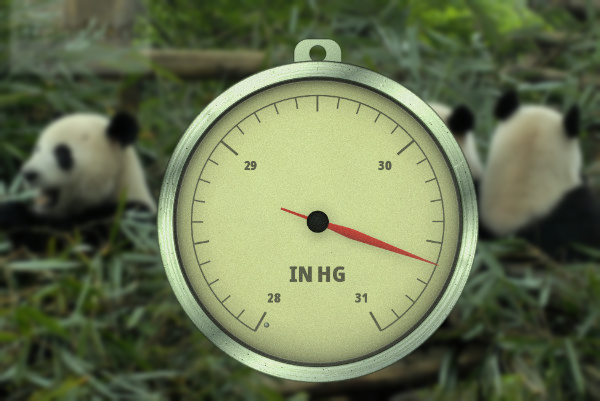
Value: 30.6,inHg
